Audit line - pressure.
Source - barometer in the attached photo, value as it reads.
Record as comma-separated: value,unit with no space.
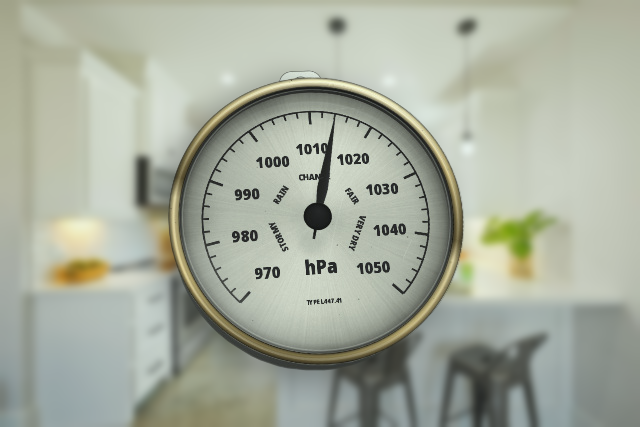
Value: 1014,hPa
